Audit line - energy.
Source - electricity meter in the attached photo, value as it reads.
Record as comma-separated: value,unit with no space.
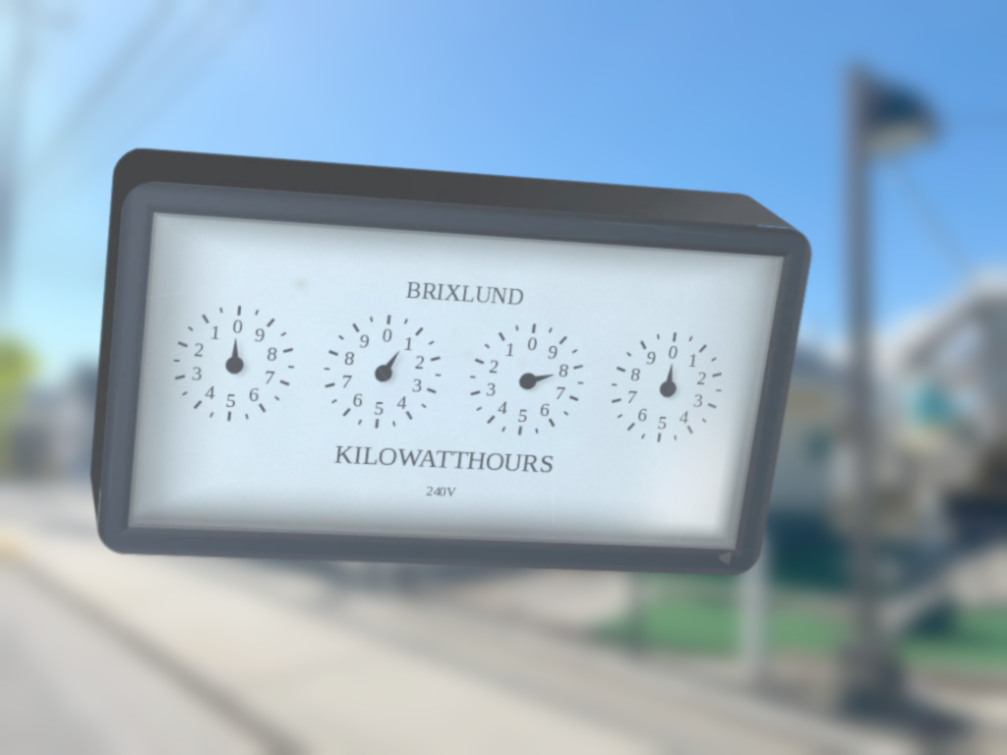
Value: 80,kWh
